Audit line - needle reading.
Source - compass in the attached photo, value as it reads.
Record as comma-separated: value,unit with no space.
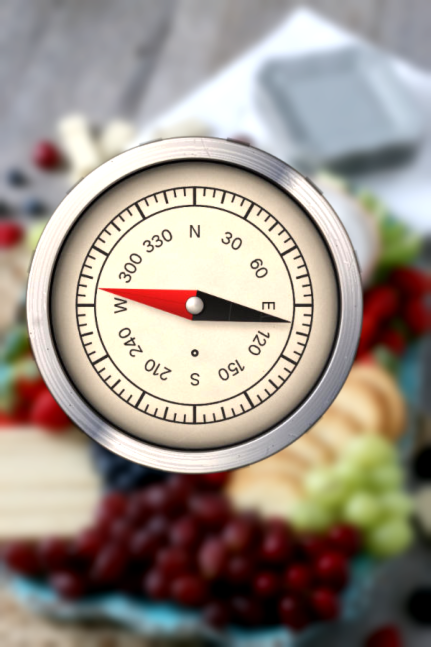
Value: 280,°
